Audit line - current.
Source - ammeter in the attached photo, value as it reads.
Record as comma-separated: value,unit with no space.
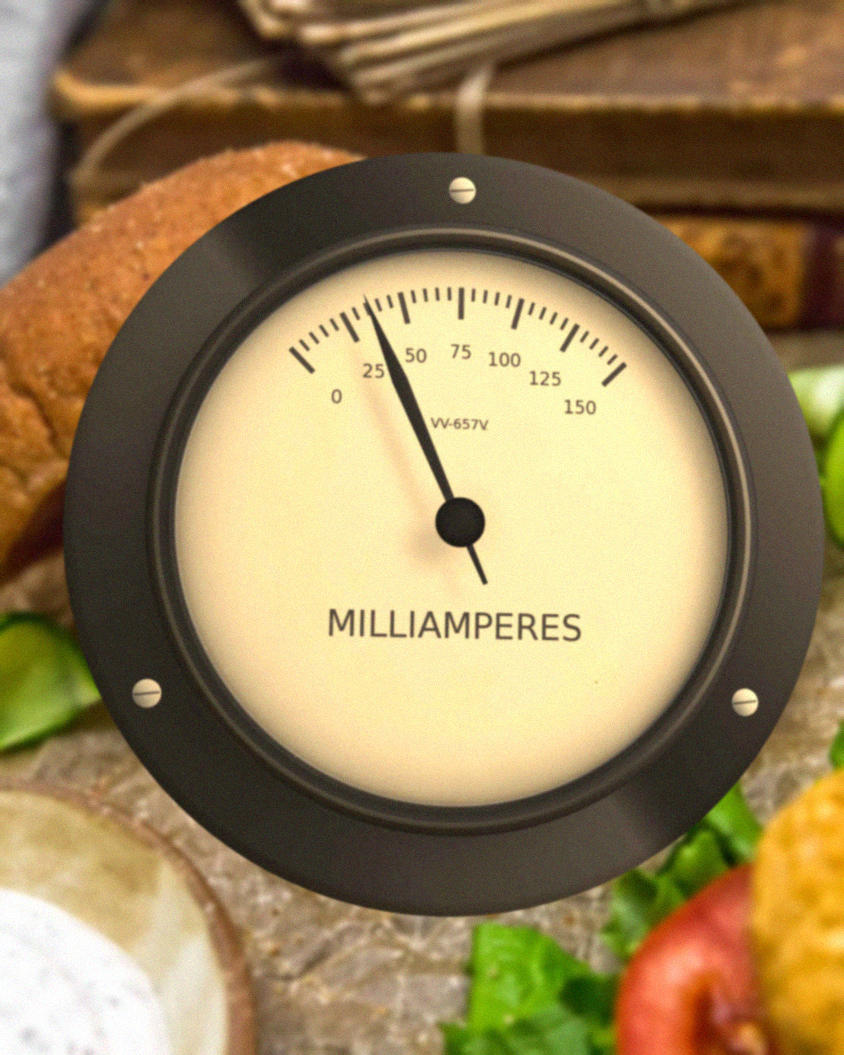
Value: 35,mA
